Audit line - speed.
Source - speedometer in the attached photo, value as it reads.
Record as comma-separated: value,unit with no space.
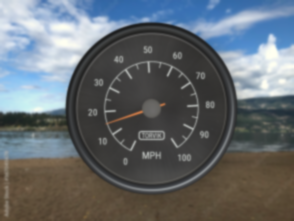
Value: 15,mph
